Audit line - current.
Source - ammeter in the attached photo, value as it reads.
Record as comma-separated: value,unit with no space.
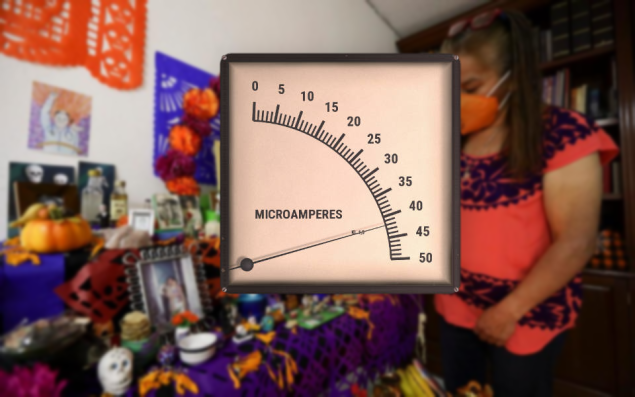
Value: 42,µA
